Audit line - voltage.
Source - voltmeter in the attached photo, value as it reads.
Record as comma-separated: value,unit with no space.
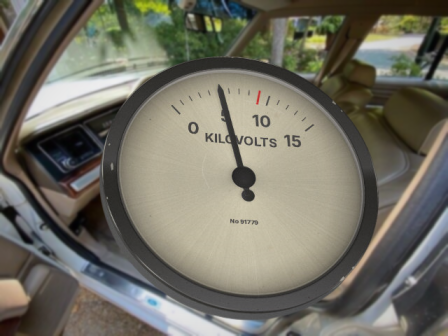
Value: 5,kV
